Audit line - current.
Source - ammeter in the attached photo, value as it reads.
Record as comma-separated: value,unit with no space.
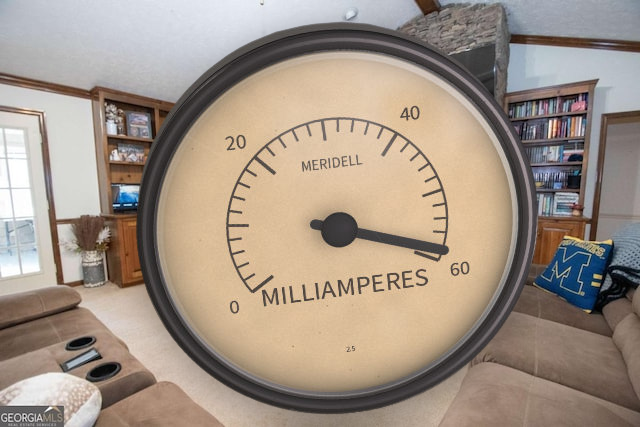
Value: 58,mA
